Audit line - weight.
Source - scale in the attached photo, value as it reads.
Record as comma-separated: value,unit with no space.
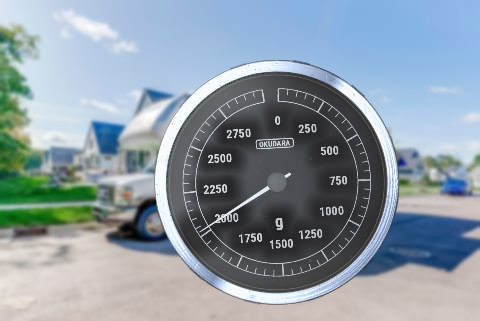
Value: 2025,g
